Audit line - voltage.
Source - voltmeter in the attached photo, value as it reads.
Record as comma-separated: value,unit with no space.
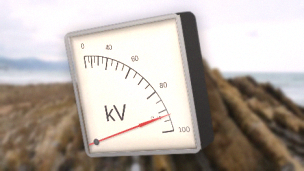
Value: 92.5,kV
